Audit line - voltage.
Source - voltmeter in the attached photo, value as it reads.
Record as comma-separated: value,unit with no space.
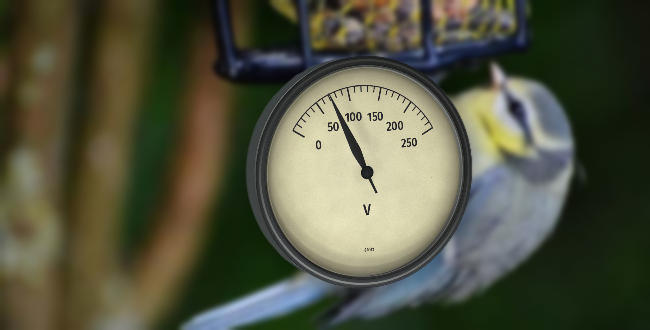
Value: 70,V
